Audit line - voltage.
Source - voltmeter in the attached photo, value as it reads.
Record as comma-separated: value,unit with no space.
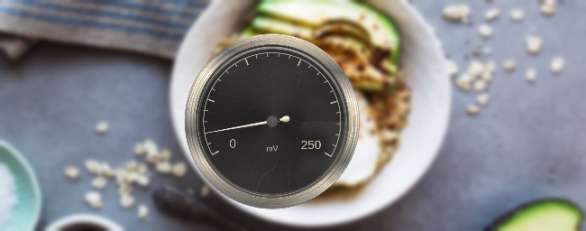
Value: 20,mV
